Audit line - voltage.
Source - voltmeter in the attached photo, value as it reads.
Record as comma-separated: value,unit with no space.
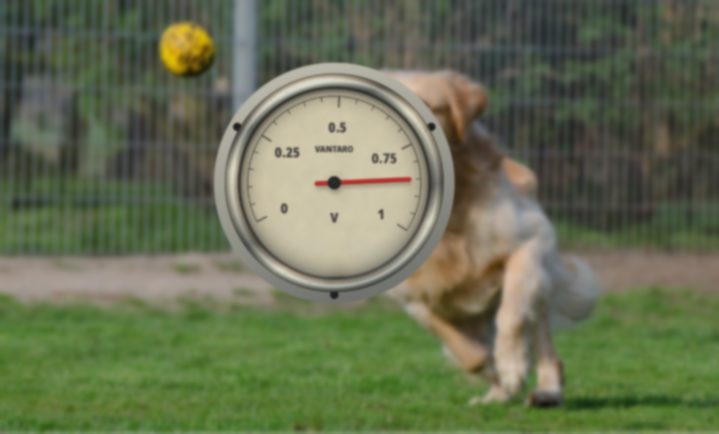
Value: 0.85,V
